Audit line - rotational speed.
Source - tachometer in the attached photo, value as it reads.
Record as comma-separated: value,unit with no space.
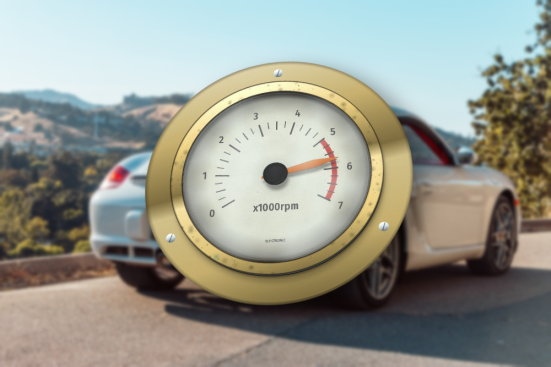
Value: 5750,rpm
